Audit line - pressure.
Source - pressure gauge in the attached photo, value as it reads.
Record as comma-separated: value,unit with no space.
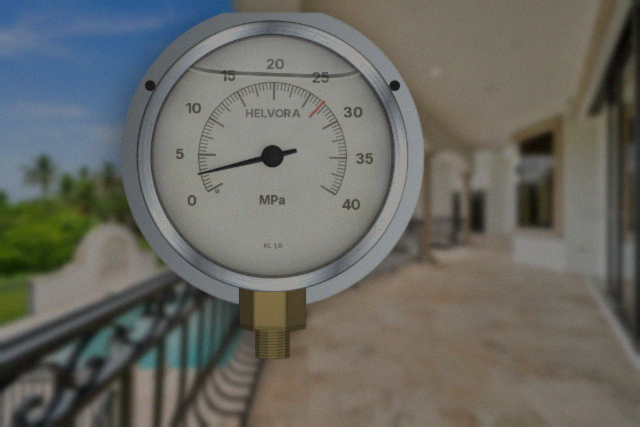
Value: 2.5,MPa
